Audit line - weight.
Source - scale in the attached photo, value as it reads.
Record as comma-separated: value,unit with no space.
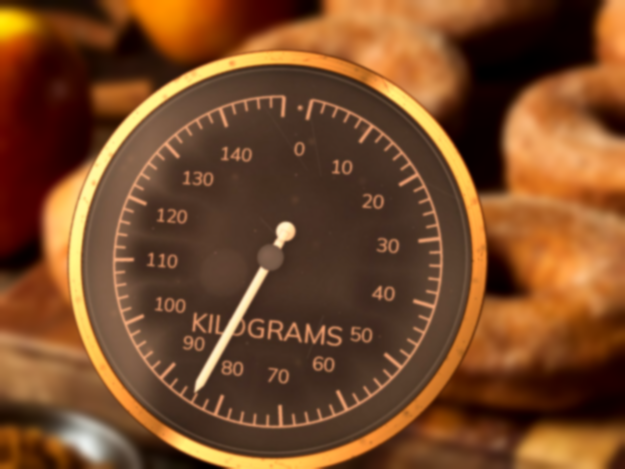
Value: 84,kg
